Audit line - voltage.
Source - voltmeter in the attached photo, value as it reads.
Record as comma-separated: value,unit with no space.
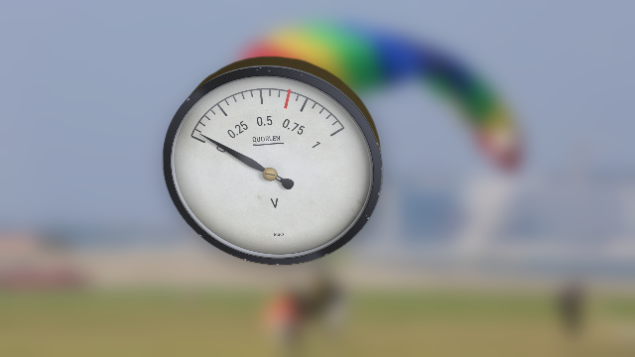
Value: 0.05,V
